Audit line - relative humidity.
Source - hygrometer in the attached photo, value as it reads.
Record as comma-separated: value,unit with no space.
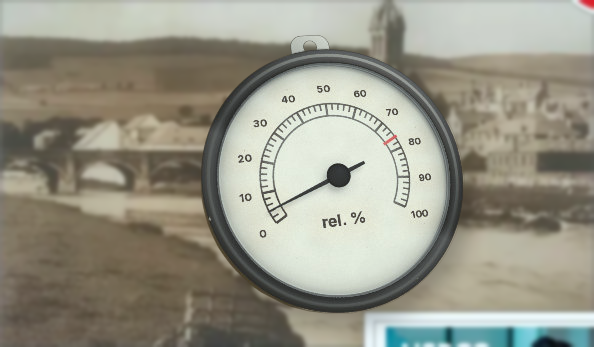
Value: 4,%
